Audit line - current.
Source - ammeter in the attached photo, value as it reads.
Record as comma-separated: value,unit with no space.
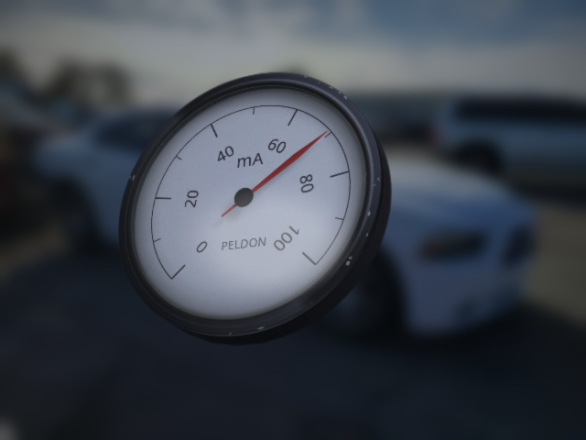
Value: 70,mA
